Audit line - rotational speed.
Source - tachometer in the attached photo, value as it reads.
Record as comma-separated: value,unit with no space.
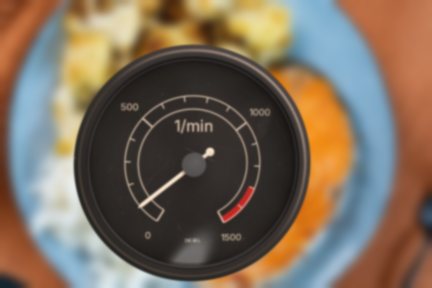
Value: 100,rpm
